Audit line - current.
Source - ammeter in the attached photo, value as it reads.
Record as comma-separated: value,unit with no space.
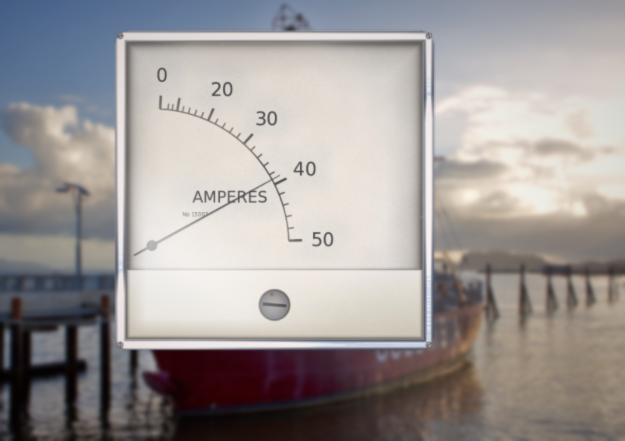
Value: 39,A
